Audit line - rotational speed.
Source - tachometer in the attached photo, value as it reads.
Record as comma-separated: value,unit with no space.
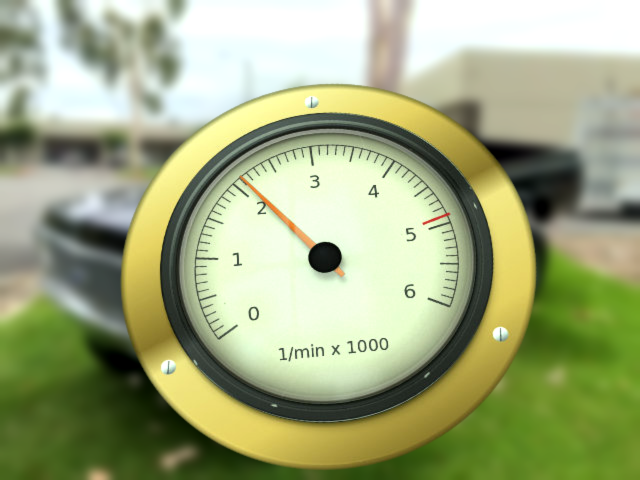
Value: 2100,rpm
